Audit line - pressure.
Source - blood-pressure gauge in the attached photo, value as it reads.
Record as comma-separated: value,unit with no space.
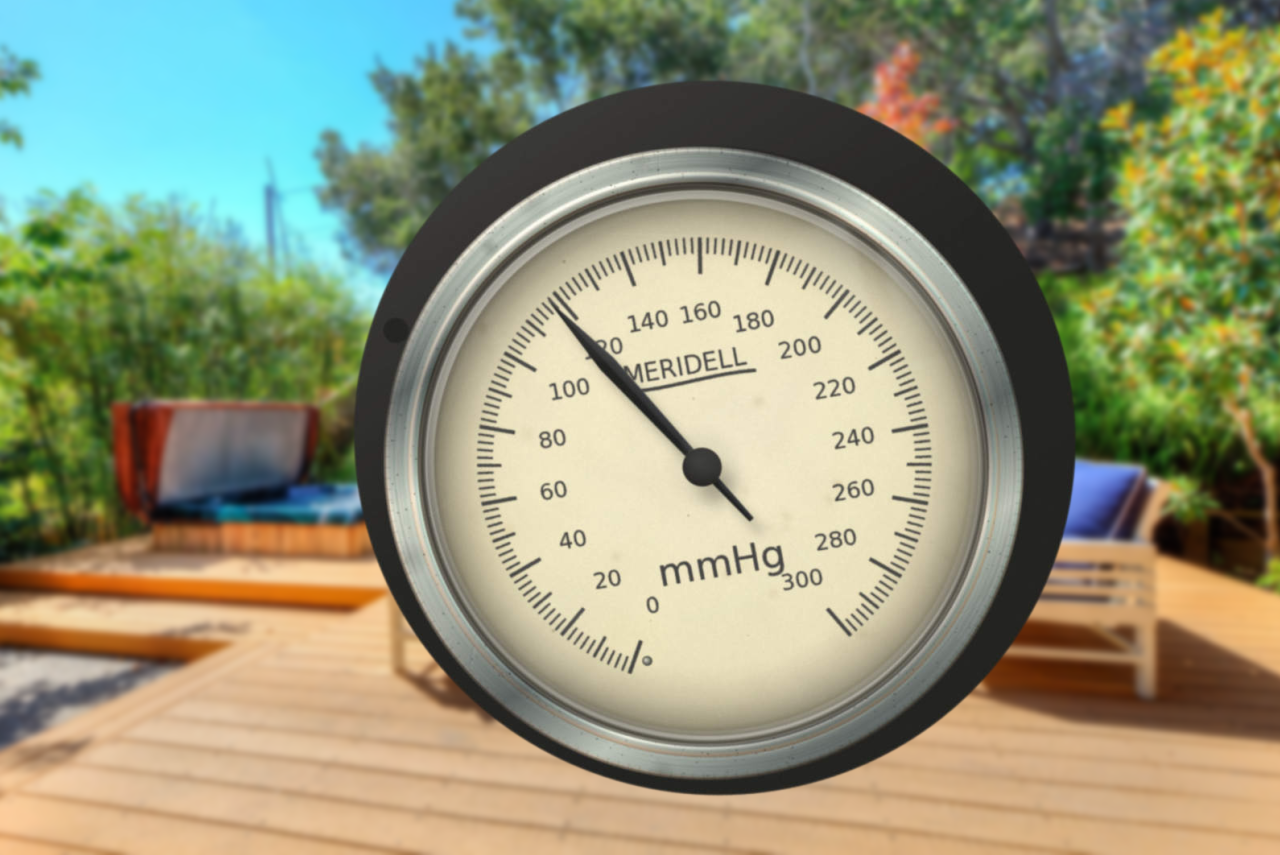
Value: 118,mmHg
